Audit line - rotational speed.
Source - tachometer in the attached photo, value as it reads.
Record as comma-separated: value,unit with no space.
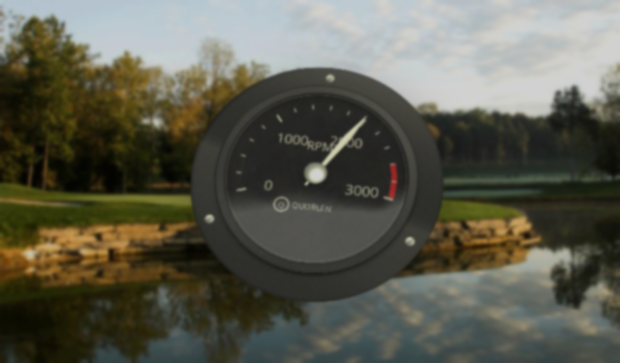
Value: 2000,rpm
